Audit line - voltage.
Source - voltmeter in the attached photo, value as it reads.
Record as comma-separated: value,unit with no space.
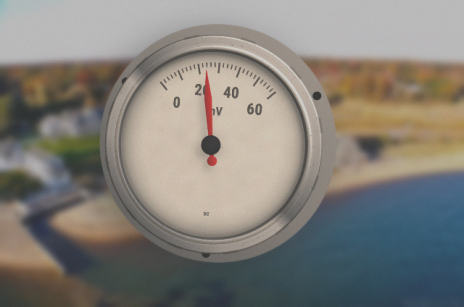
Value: 24,mV
